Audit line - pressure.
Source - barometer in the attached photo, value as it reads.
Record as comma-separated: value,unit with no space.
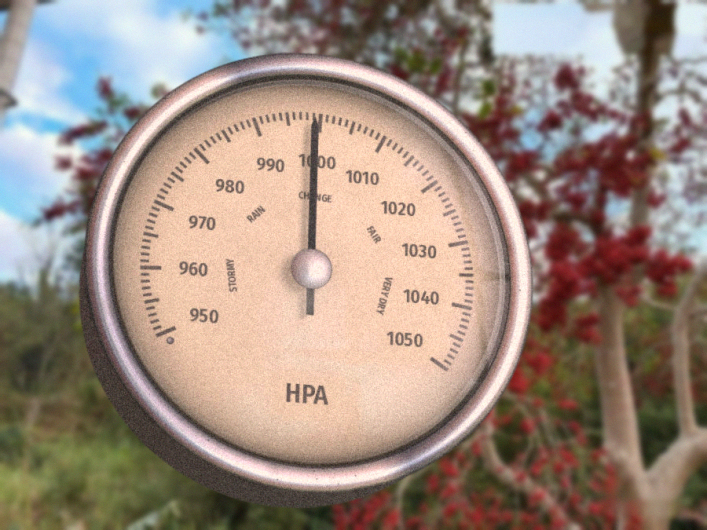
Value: 999,hPa
